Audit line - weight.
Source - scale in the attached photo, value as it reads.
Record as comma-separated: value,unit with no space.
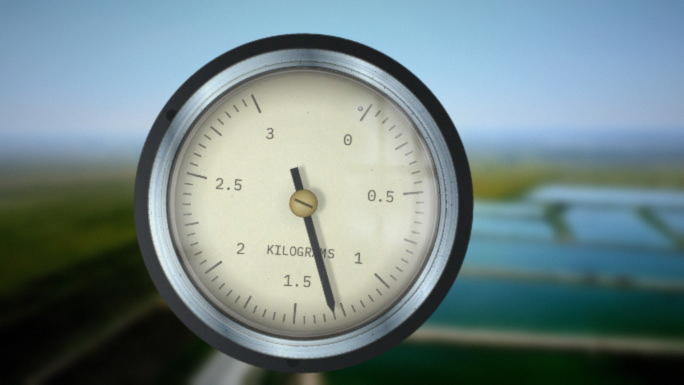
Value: 1.3,kg
